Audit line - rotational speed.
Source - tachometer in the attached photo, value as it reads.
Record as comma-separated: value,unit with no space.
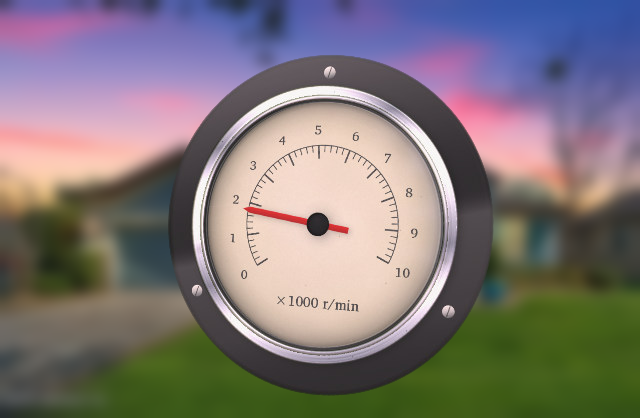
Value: 1800,rpm
